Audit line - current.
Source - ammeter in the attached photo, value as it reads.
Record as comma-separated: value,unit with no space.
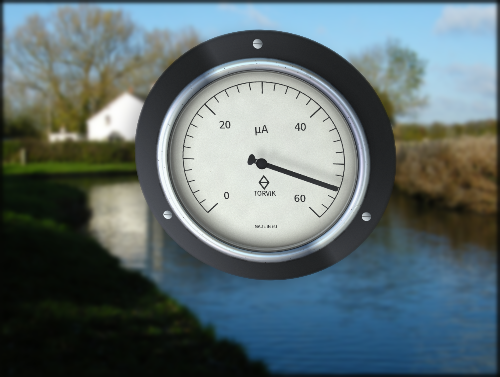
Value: 54,µA
